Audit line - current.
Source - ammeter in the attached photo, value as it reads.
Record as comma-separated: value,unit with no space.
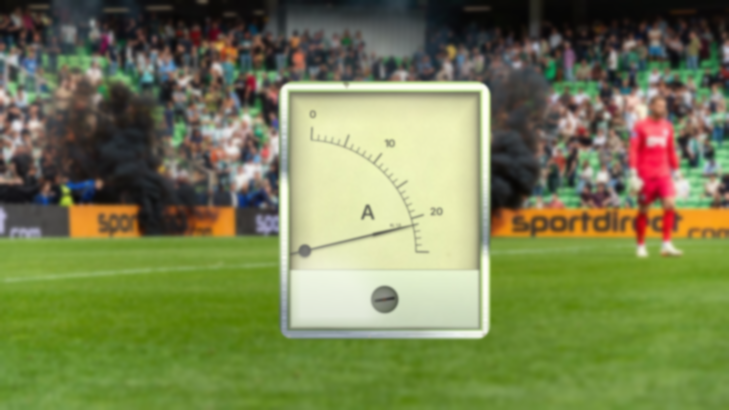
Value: 21,A
